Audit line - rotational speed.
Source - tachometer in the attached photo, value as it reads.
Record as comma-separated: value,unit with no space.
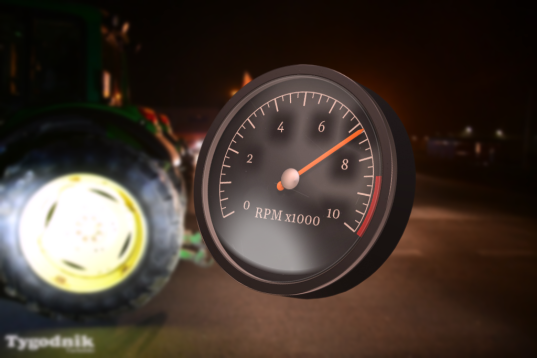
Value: 7250,rpm
